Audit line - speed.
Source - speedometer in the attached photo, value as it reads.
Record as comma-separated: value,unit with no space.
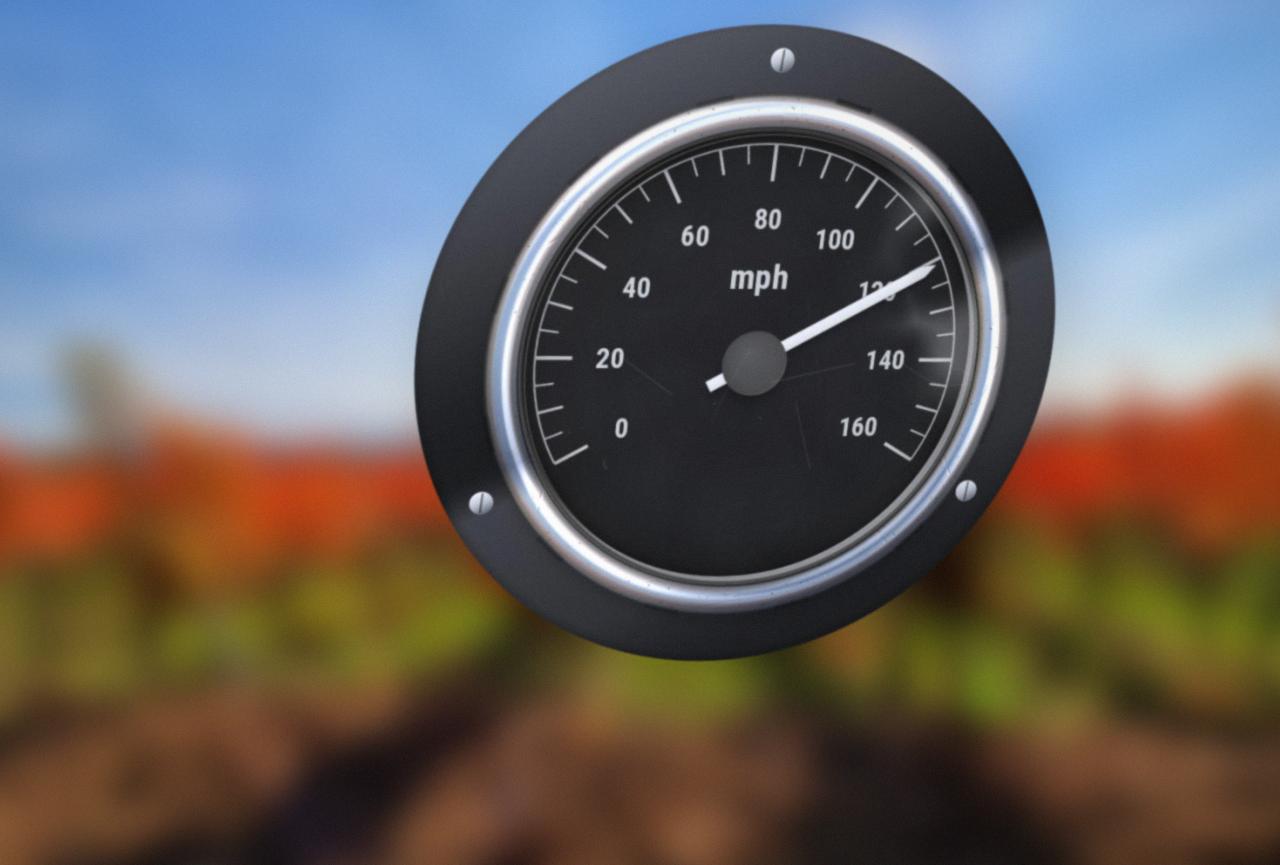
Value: 120,mph
